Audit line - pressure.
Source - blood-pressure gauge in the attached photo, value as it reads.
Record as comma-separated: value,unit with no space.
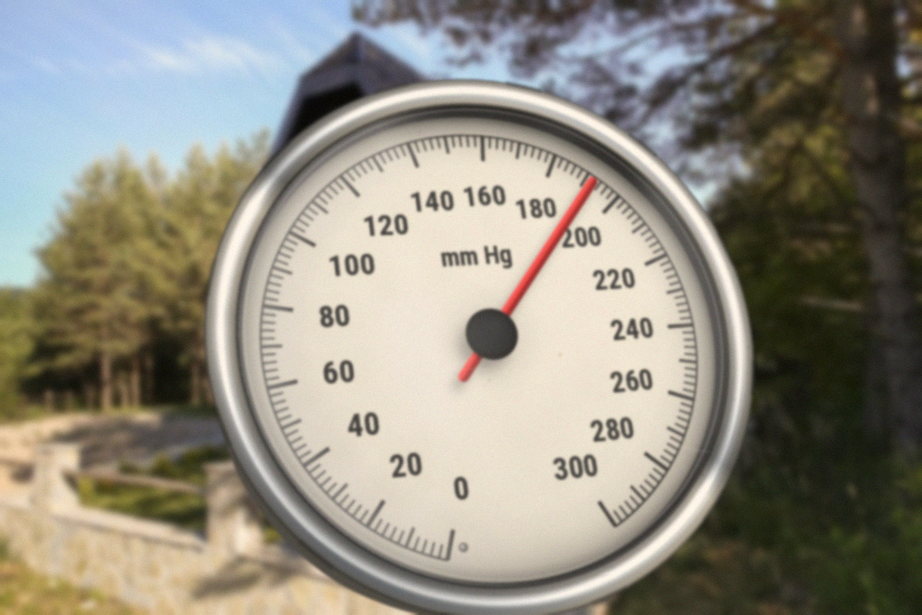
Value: 192,mmHg
